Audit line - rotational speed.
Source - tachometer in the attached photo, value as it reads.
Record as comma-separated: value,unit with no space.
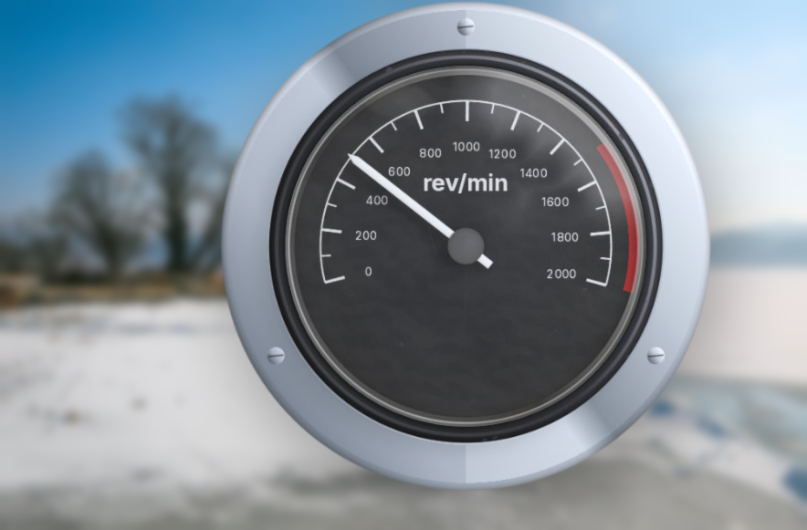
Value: 500,rpm
